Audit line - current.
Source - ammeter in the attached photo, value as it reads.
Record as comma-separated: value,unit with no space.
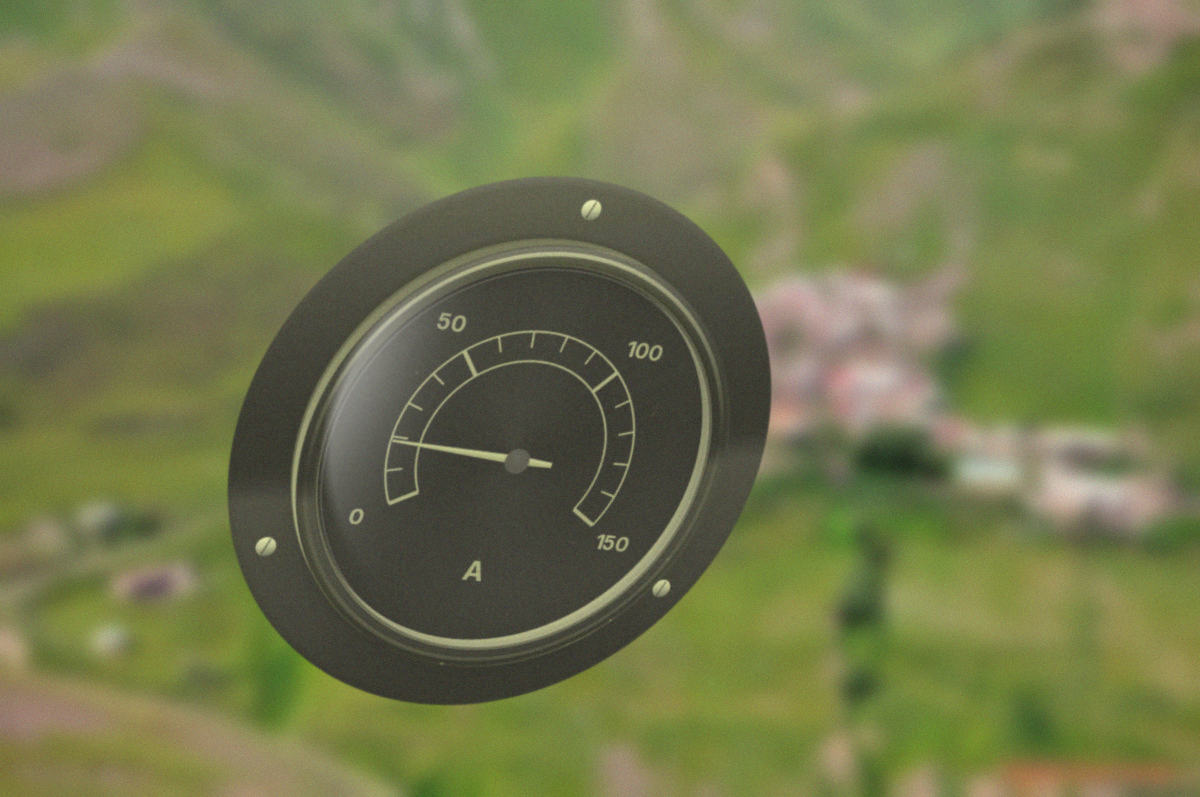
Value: 20,A
